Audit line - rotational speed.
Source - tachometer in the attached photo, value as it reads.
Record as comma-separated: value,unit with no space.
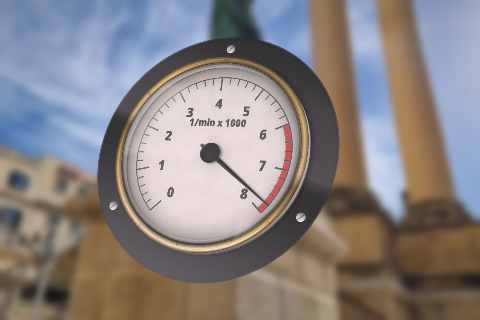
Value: 7800,rpm
